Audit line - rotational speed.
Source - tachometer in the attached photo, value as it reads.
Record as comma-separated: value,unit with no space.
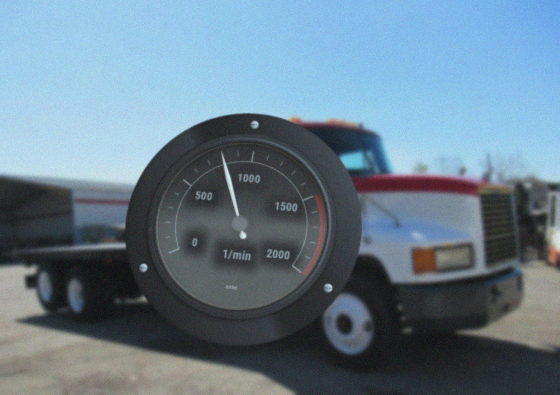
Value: 800,rpm
